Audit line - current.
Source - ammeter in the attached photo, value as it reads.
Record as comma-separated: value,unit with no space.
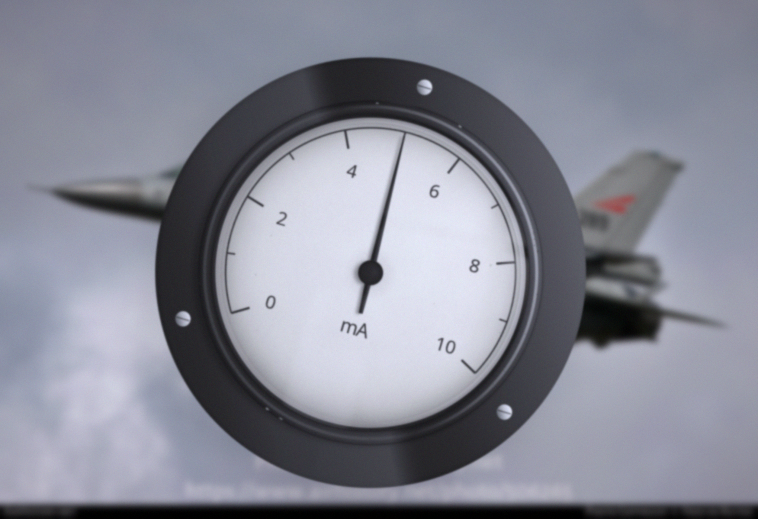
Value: 5,mA
